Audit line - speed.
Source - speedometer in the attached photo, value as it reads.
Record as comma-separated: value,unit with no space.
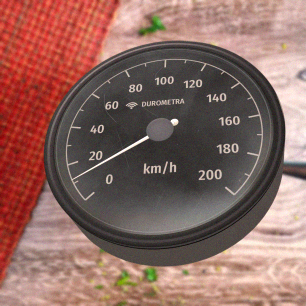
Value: 10,km/h
